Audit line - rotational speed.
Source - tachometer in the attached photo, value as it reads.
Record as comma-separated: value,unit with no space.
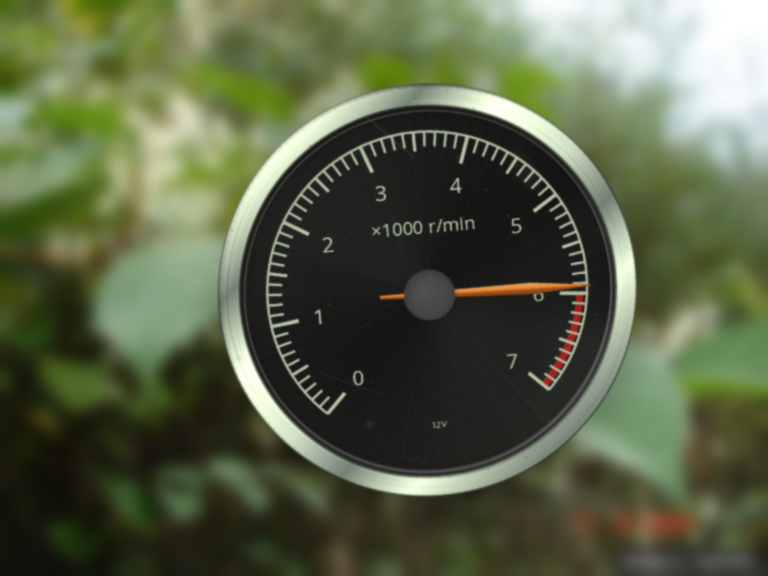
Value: 5900,rpm
